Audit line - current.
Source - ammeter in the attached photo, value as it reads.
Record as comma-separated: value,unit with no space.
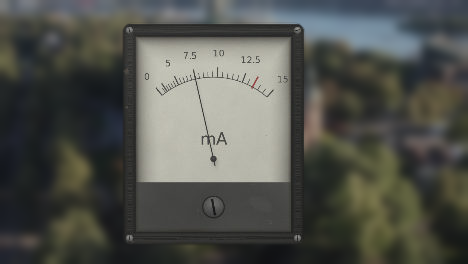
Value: 7.5,mA
